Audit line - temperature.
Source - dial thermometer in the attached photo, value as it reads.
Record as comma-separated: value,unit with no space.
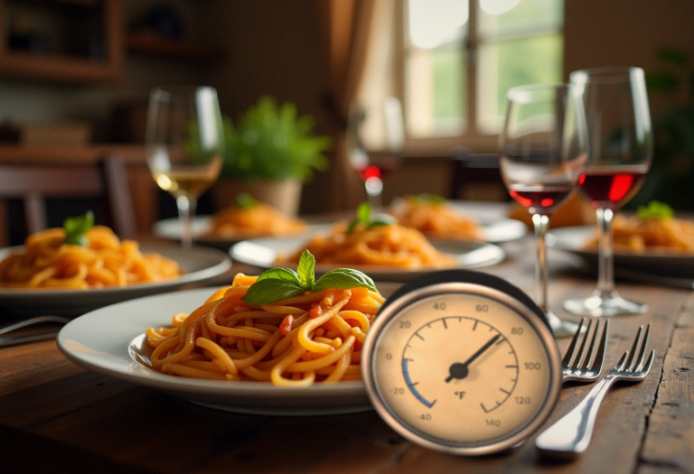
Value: 75,°F
